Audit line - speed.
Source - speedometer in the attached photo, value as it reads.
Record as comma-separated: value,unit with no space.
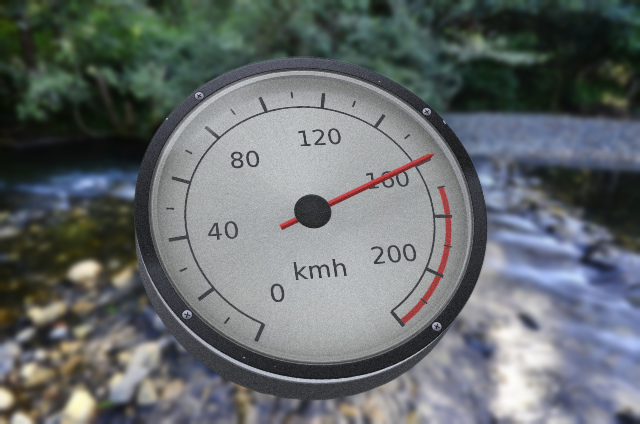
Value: 160,km/h
